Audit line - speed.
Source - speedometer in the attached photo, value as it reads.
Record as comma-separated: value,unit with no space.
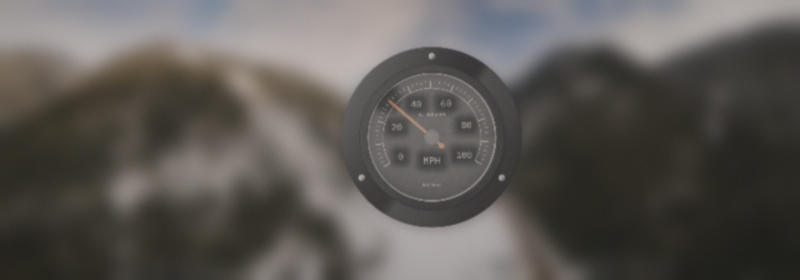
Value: 30,mph
